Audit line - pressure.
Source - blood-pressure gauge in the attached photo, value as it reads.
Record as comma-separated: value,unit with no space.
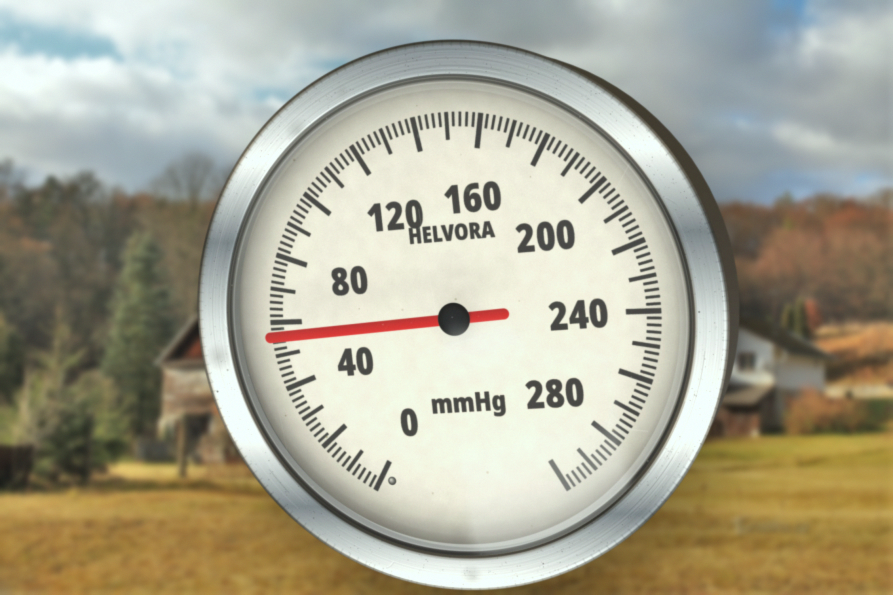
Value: 56,mmHg
